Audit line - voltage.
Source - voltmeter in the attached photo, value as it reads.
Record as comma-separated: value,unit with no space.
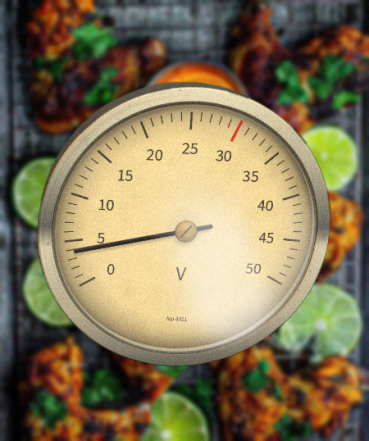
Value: 4,V
